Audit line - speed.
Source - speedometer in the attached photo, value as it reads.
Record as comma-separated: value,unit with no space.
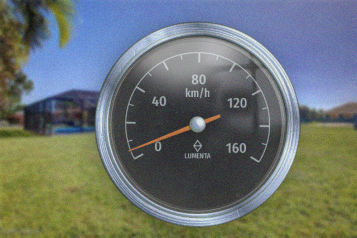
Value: 5,km/h
